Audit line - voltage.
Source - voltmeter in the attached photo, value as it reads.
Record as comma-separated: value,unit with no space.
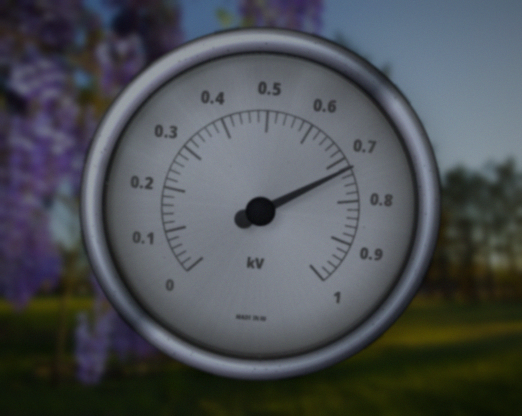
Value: 0.72,kV
